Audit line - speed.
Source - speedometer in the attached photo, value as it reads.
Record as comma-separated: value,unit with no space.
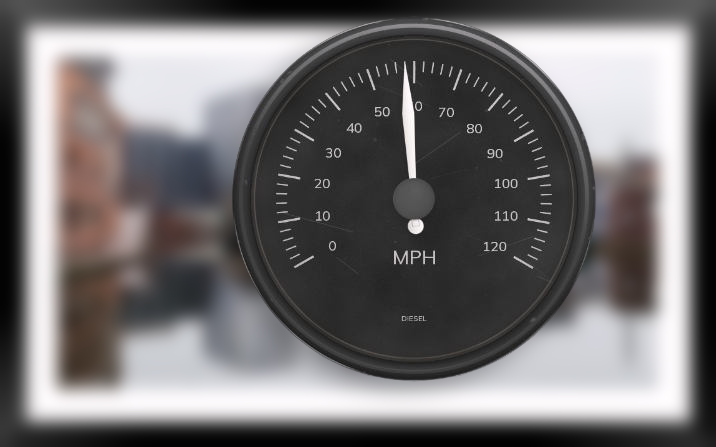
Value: 58,mph
